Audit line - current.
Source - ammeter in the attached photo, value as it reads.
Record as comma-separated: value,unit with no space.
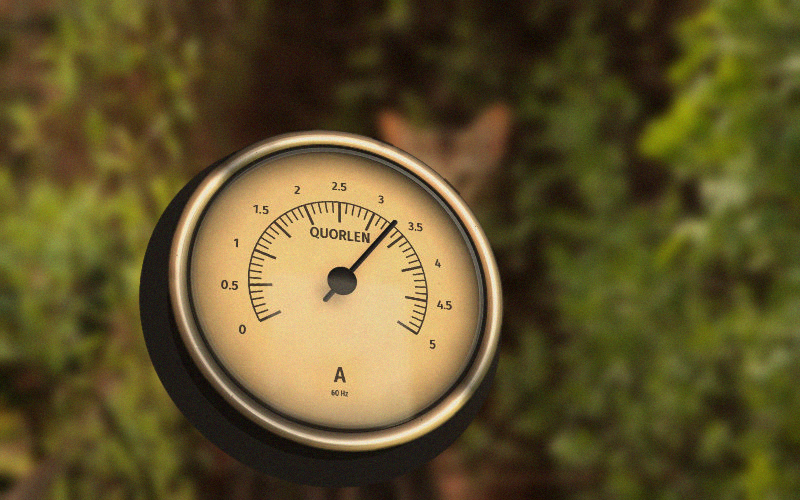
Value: 3.3,A
